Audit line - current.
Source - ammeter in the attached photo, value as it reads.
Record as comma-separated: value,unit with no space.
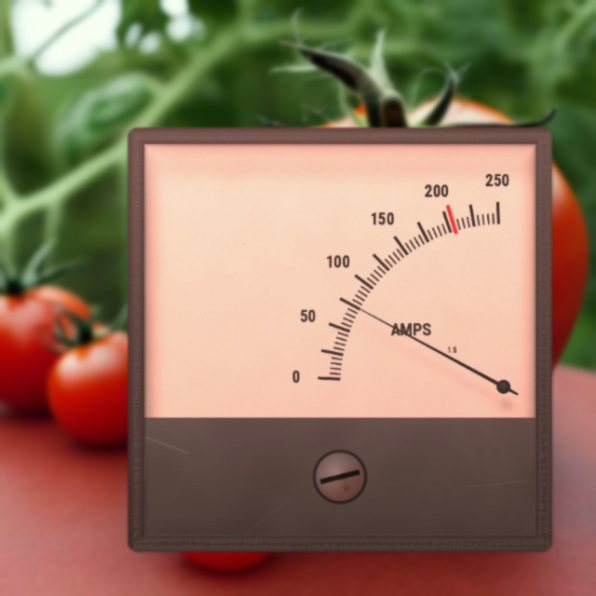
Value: 75,A
